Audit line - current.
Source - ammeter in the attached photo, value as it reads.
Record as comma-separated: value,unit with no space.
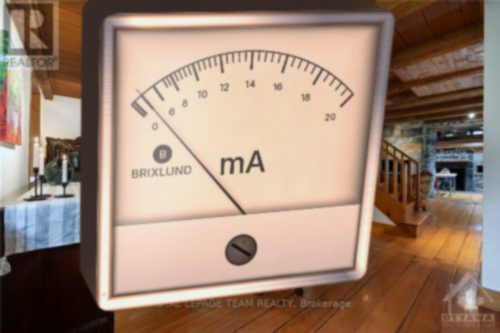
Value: 4,mA
